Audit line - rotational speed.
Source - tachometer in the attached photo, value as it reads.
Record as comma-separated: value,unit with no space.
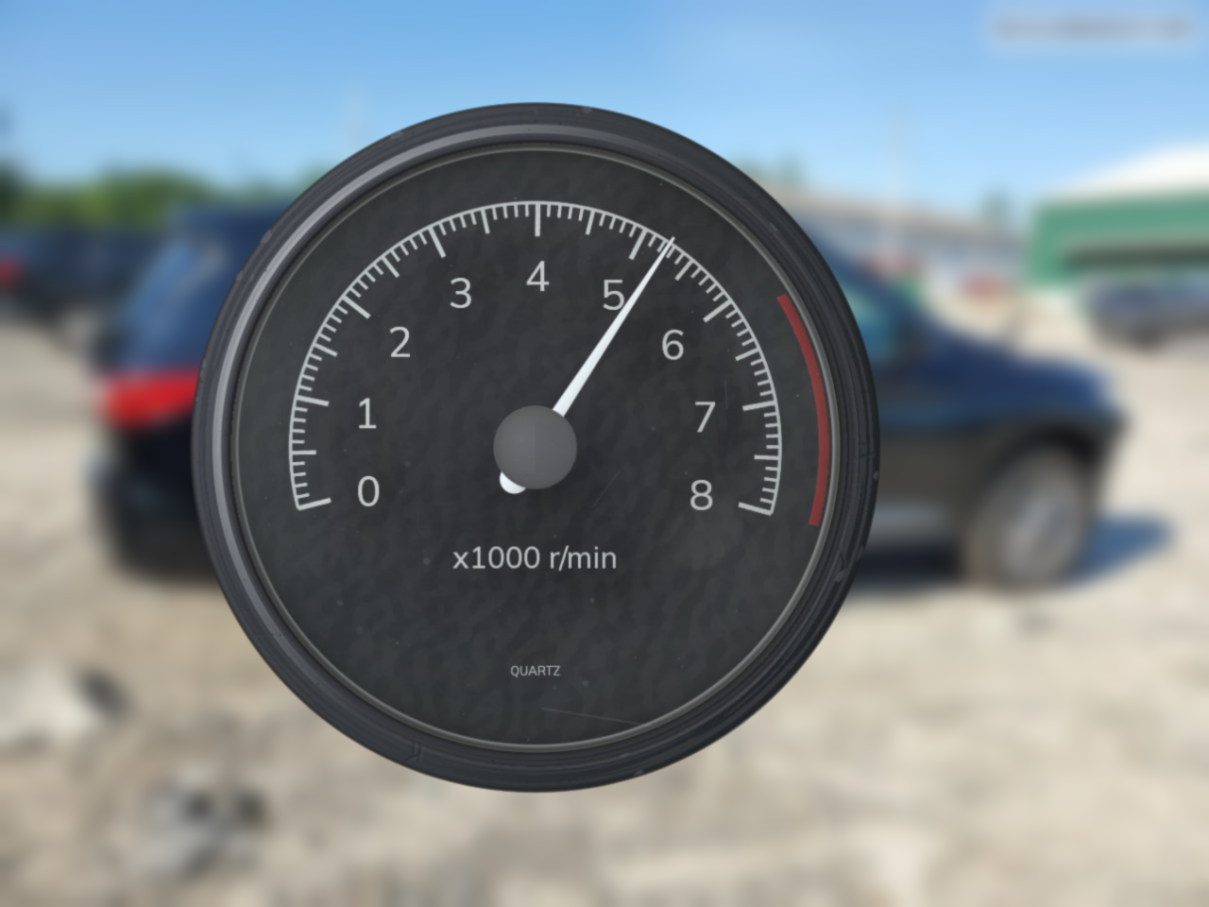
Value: 5250,rpm
